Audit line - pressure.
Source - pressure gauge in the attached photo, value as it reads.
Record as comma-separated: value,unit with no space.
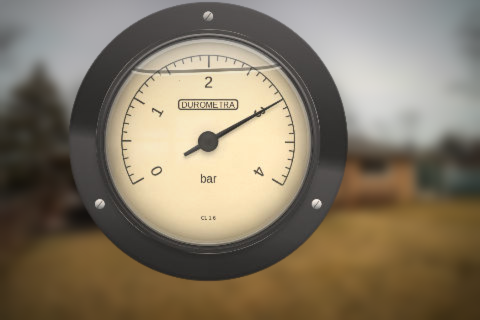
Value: 3,bar
